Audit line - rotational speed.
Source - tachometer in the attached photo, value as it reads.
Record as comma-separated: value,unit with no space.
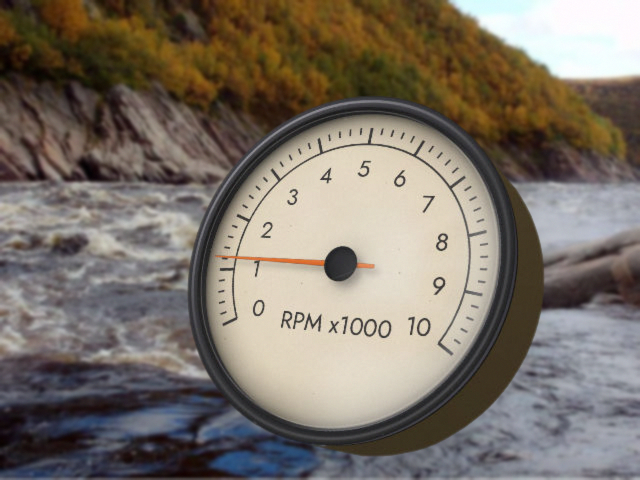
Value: 1200,rpm
